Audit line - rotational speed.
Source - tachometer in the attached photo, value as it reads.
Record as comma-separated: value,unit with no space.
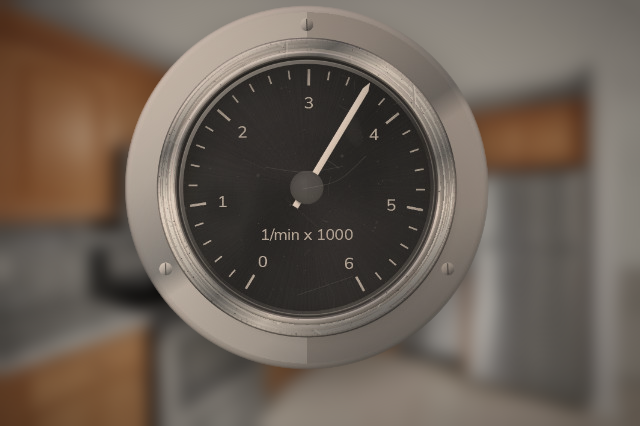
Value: 3600,rpm
